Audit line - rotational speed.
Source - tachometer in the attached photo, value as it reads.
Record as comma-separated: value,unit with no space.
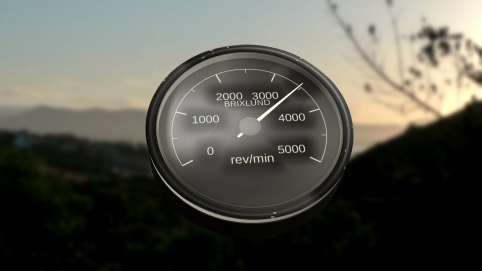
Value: 3500,rpm
